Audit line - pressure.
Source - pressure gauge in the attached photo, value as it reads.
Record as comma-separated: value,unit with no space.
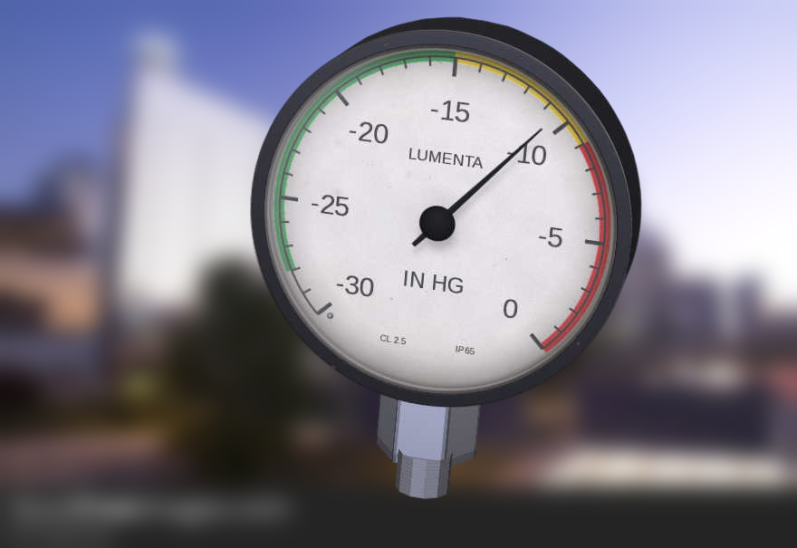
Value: -10.5,inHg
